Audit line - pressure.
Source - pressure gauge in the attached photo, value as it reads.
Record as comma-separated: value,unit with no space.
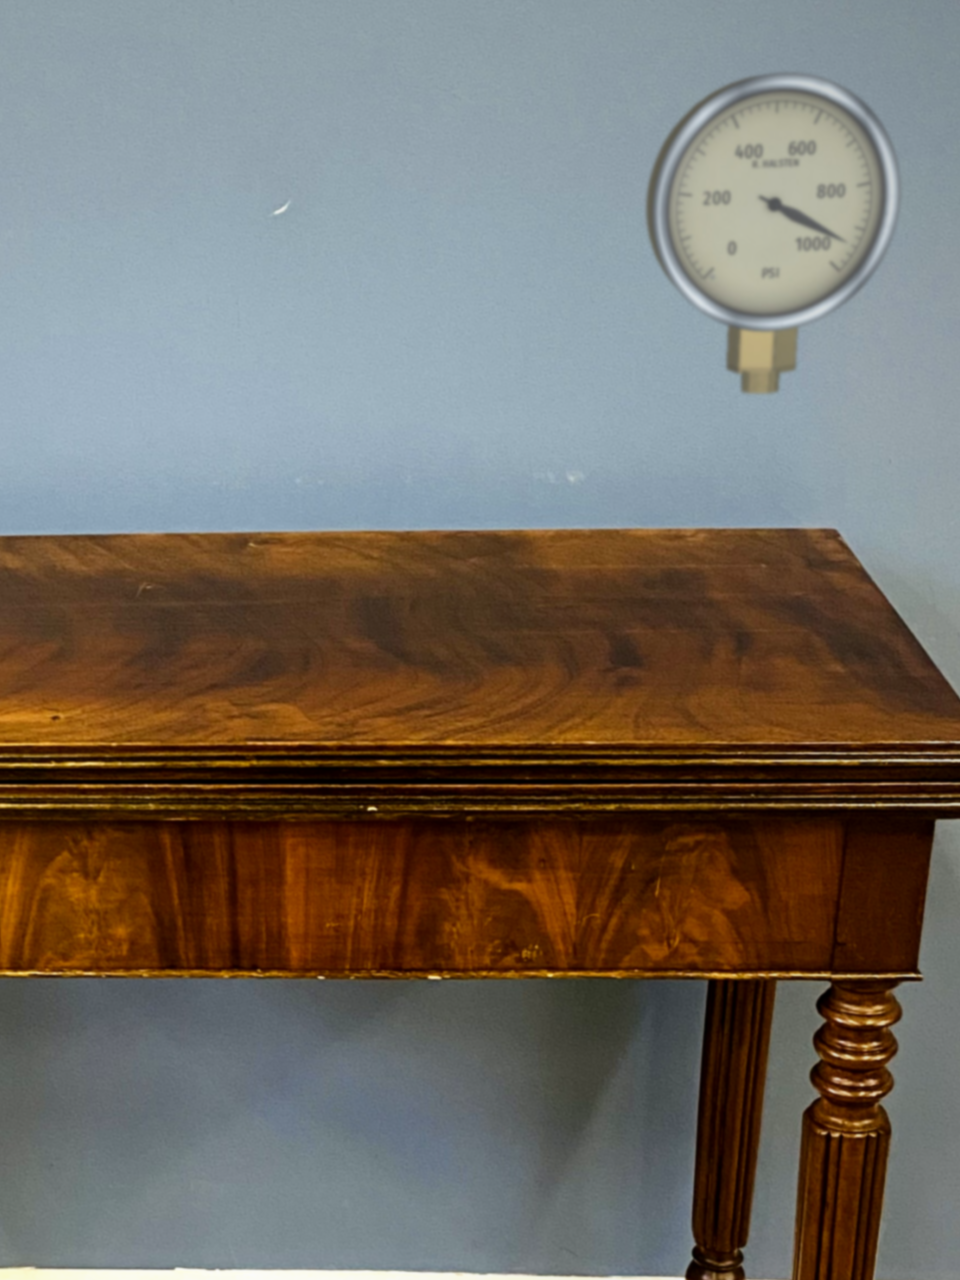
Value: 940,psi
